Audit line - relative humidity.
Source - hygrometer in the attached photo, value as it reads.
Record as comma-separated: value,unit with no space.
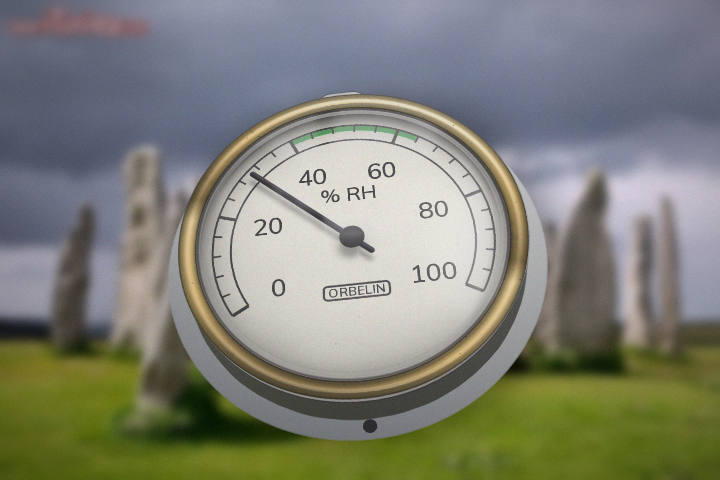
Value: 30,%
